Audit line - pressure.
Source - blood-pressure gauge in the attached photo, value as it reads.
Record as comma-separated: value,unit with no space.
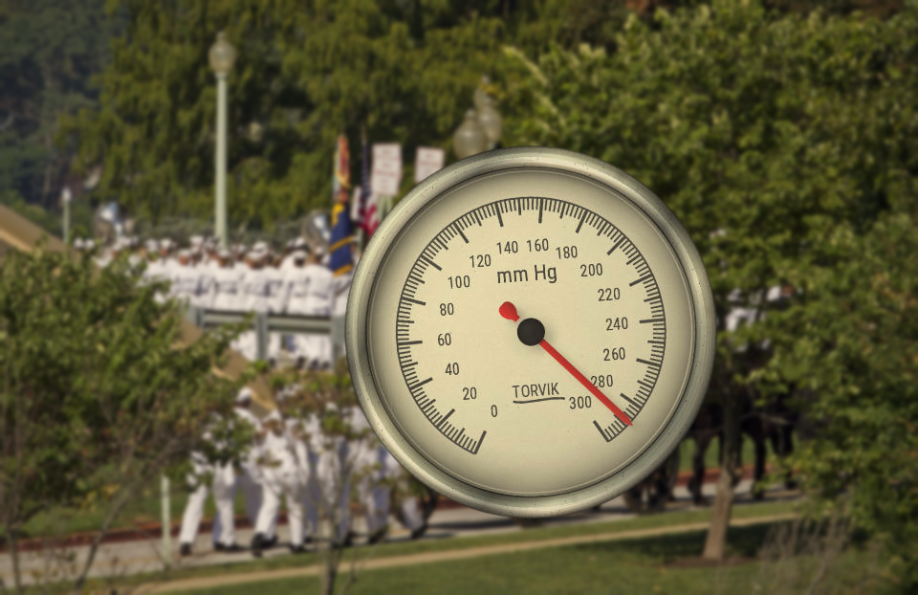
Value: 288,mmHg
